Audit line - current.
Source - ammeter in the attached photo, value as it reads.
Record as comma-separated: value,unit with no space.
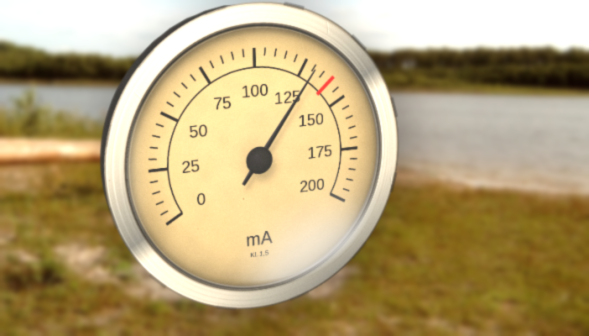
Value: 130,mA
